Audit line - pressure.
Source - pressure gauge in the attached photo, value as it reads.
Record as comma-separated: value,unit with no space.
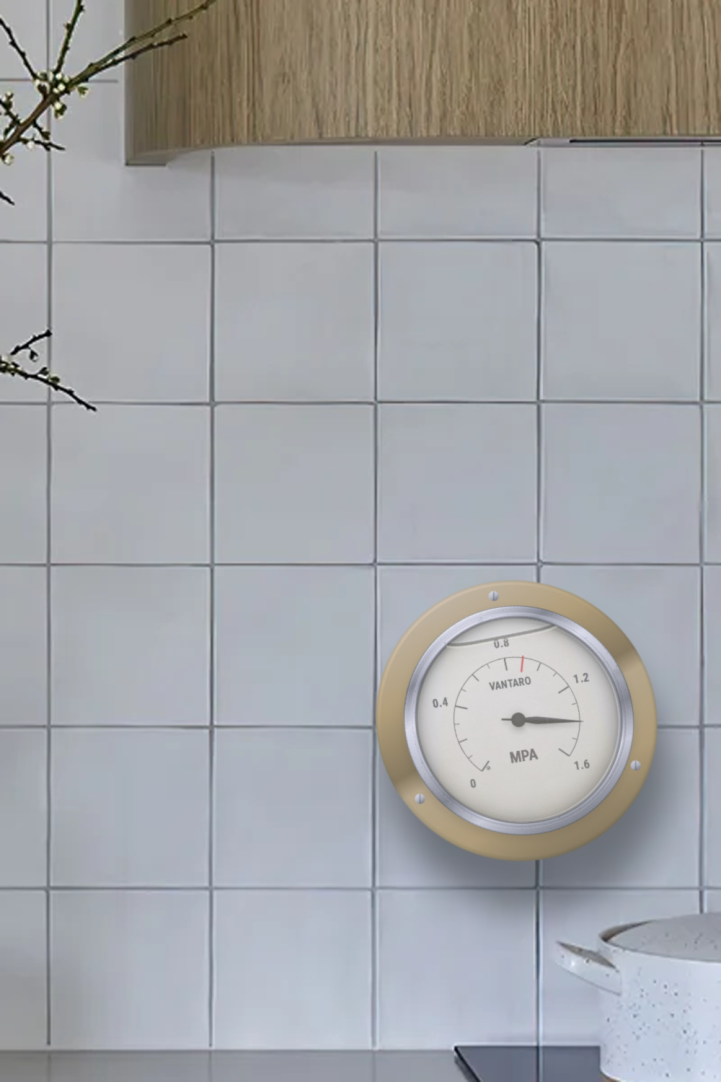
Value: 1.4,MPa
